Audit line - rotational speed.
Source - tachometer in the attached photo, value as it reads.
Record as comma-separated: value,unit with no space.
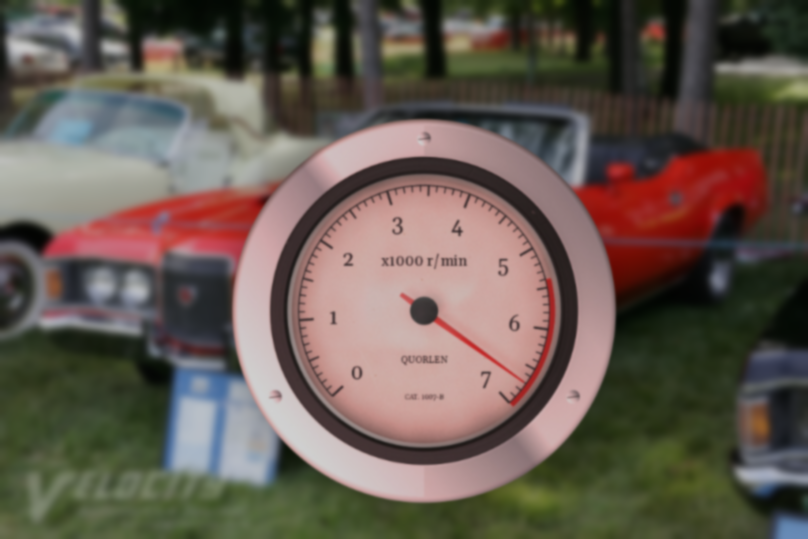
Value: 6700,rpm
